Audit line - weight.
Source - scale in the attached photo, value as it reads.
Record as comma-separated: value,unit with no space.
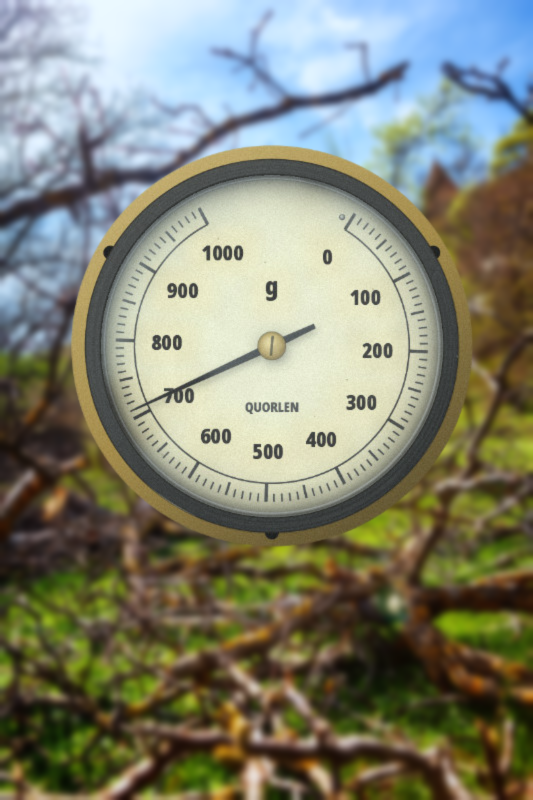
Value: 710,g
